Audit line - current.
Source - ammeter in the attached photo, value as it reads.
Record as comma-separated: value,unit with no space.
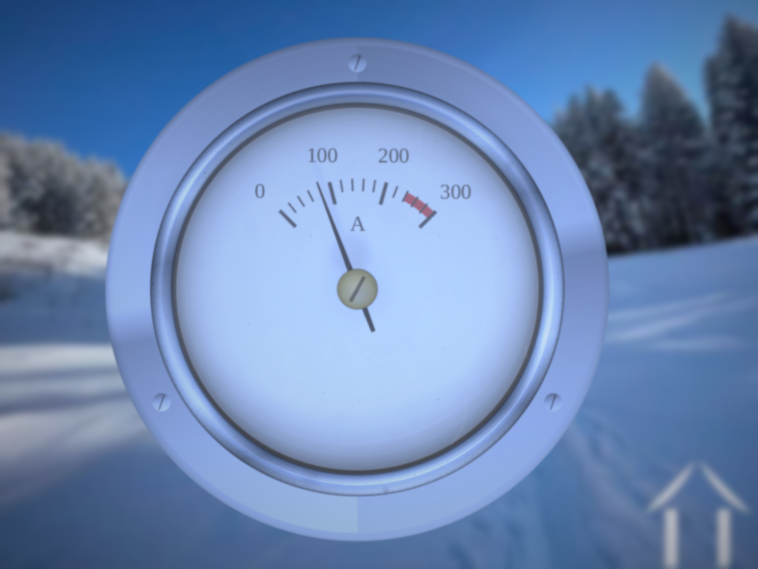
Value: 80,A
